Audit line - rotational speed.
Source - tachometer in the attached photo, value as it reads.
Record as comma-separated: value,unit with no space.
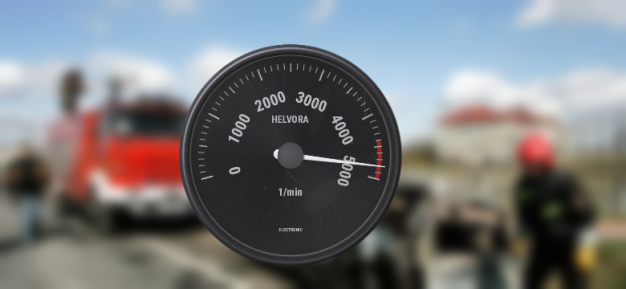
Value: 4800,rpm
